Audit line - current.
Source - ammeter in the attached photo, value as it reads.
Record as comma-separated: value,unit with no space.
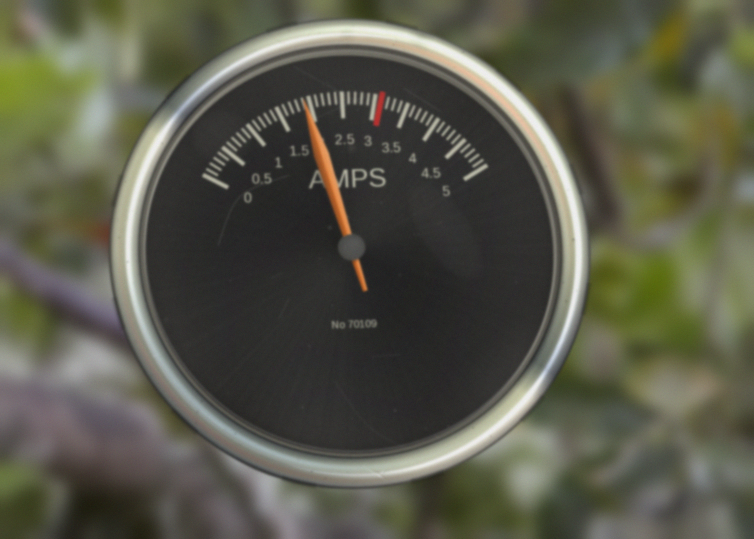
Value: 1.9,A
